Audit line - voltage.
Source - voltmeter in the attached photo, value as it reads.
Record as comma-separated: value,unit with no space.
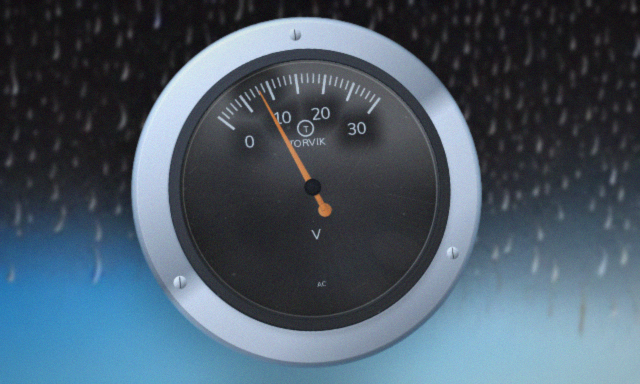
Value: 8,V
